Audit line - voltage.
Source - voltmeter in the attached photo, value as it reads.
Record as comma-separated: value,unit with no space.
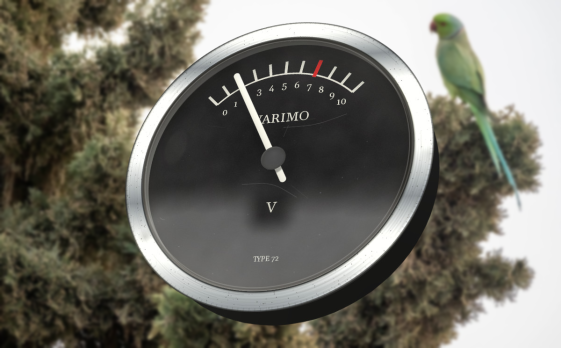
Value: 2,V
